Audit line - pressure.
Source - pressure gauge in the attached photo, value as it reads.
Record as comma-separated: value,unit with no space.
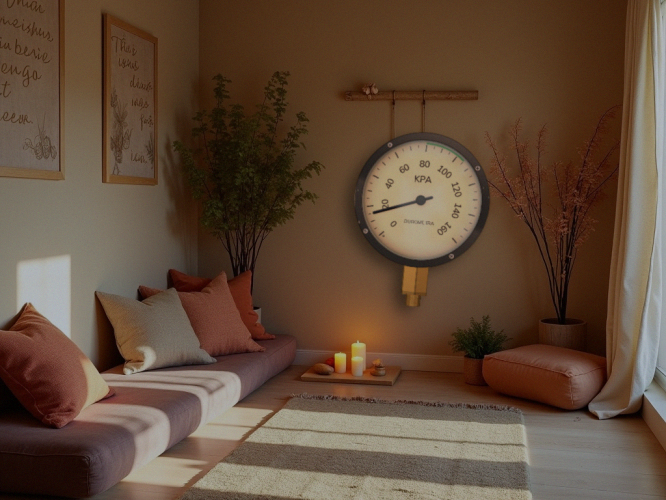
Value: 15,kPa
